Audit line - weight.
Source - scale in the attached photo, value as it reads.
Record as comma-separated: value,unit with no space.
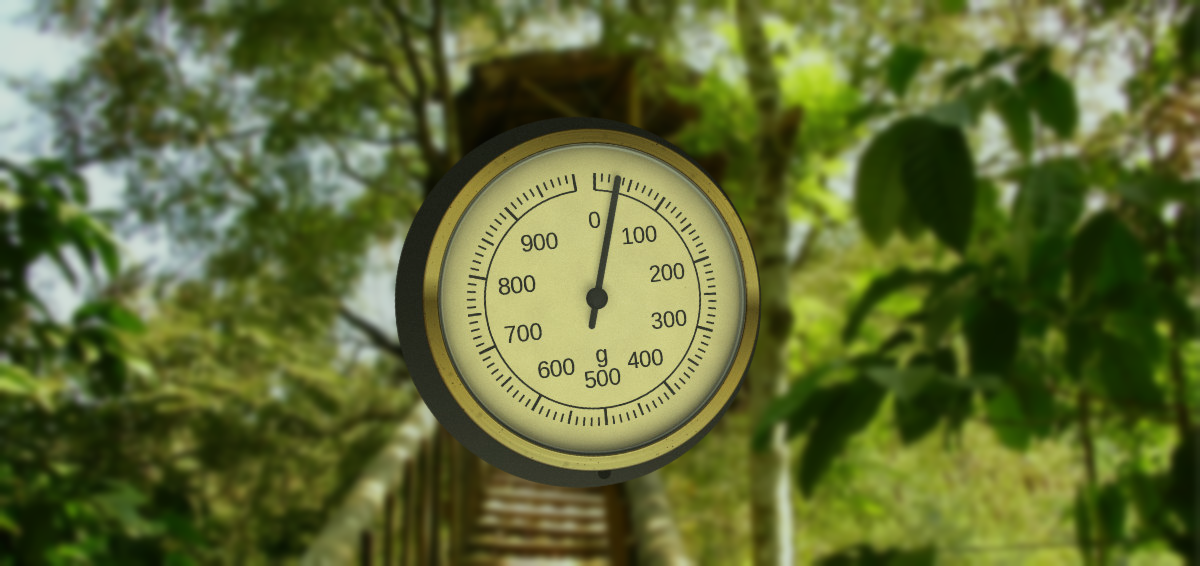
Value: 30,g
